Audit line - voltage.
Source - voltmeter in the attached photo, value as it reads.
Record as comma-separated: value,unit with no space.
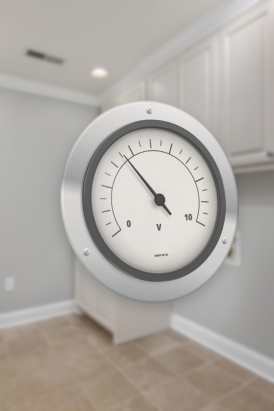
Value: 3.5,V
